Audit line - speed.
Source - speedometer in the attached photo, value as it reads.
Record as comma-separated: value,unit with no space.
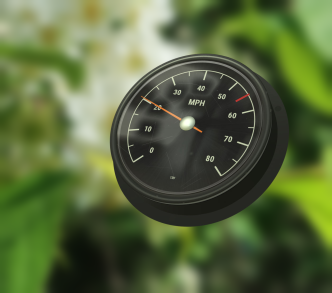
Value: 20,mph
